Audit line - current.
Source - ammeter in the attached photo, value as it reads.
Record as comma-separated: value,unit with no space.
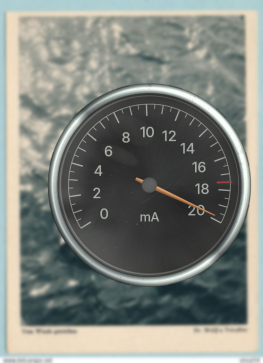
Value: 19.75,mA
